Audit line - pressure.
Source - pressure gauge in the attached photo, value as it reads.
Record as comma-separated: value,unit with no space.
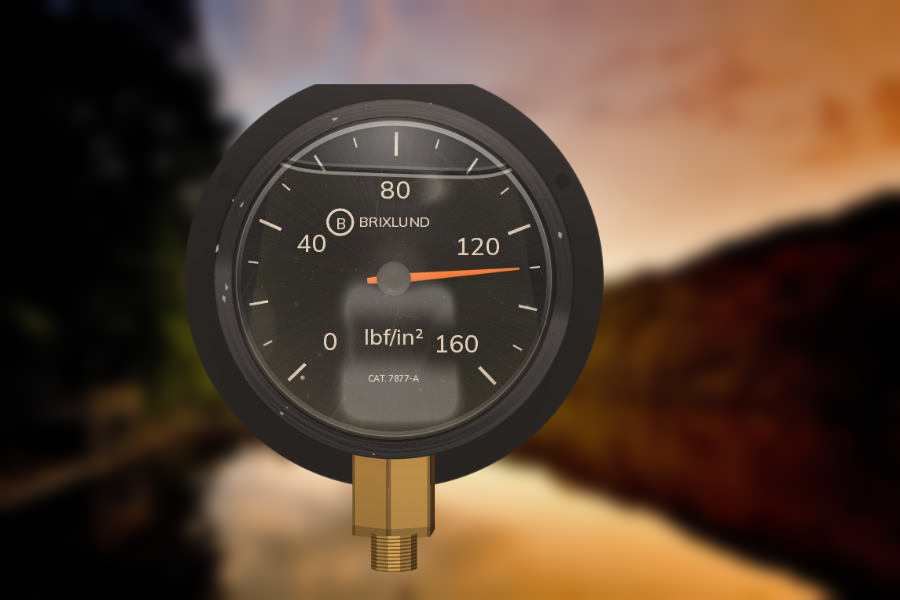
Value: 130,psi
